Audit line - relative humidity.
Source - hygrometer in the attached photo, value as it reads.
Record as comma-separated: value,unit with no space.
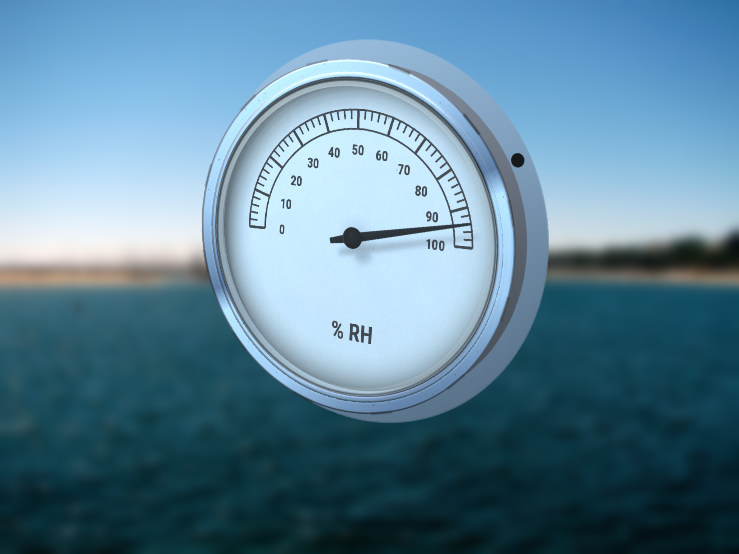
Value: 94,%
